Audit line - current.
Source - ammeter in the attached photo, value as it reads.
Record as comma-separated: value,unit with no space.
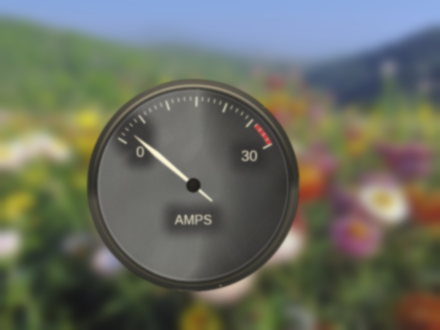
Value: 2,A
